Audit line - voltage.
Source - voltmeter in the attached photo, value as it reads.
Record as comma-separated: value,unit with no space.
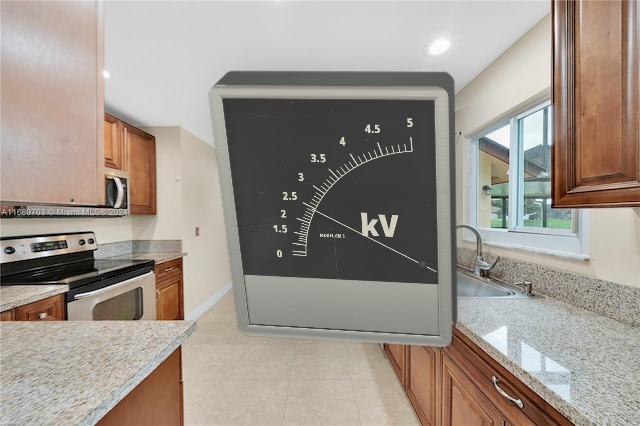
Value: 2.5,kV
